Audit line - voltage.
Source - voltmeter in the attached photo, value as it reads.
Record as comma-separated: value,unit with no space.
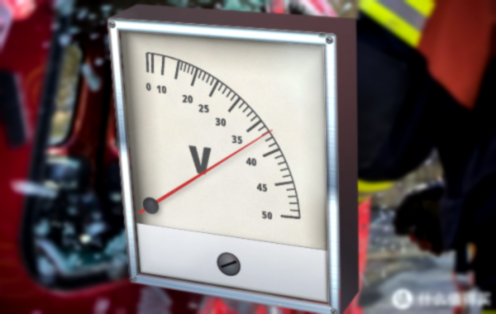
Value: 37,V
